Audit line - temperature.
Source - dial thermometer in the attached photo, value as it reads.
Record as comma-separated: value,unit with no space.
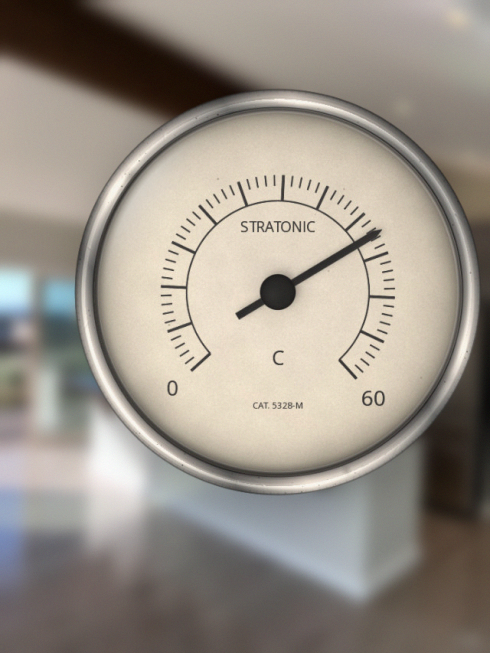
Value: 42.5,°C
